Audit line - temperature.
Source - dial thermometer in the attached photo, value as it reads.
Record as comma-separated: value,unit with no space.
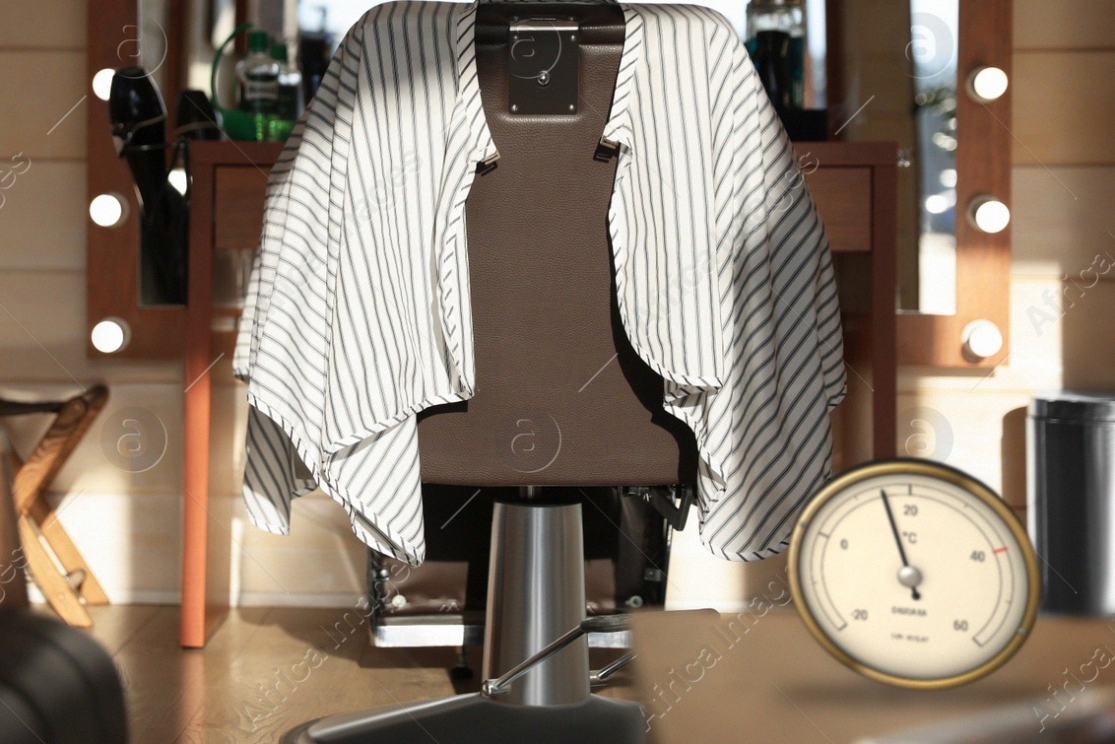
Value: 15,°C
